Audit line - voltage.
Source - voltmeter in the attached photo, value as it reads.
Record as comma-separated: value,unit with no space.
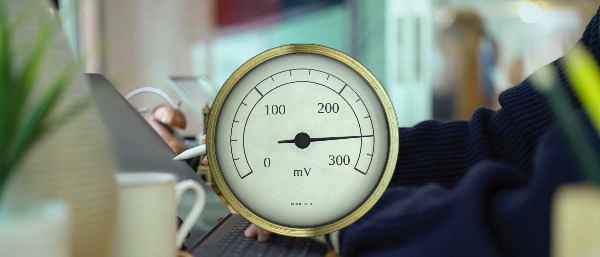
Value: 260,mV
